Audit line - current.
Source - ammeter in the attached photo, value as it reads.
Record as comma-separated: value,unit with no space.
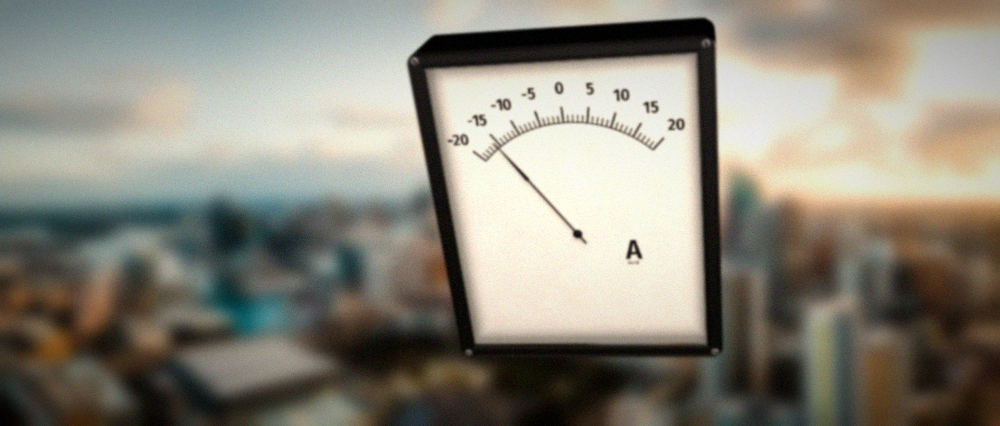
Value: -15,A
